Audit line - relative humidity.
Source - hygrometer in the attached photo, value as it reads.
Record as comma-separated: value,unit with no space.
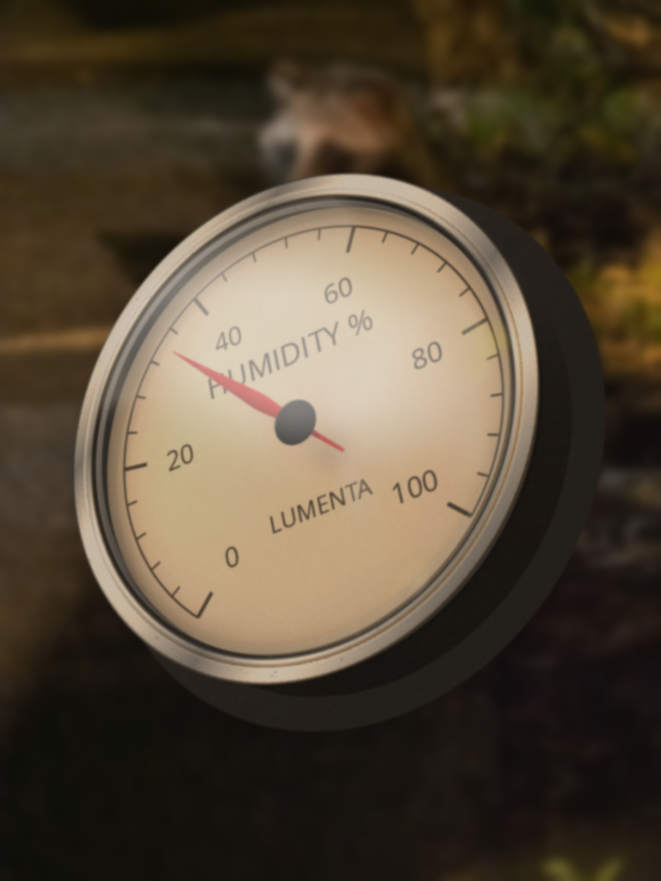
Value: 34,%
